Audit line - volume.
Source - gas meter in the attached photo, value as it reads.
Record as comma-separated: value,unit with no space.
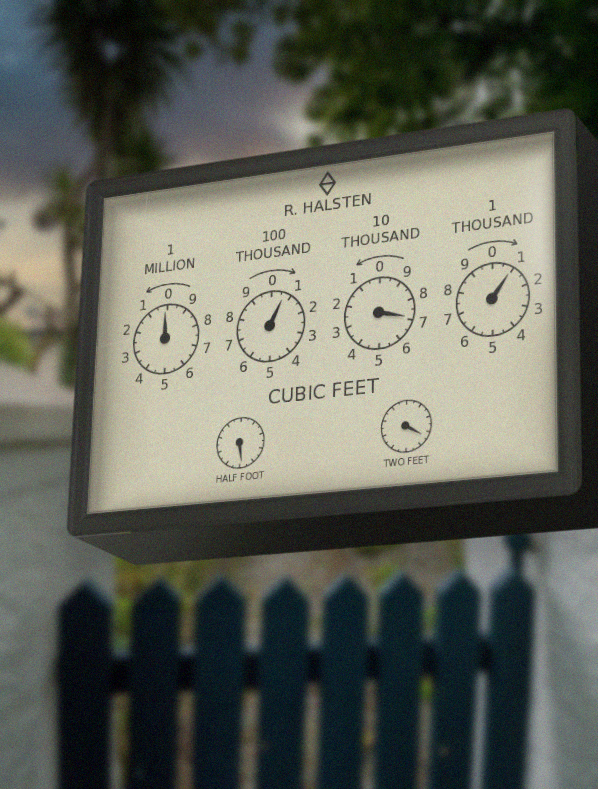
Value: 7100,ft³
